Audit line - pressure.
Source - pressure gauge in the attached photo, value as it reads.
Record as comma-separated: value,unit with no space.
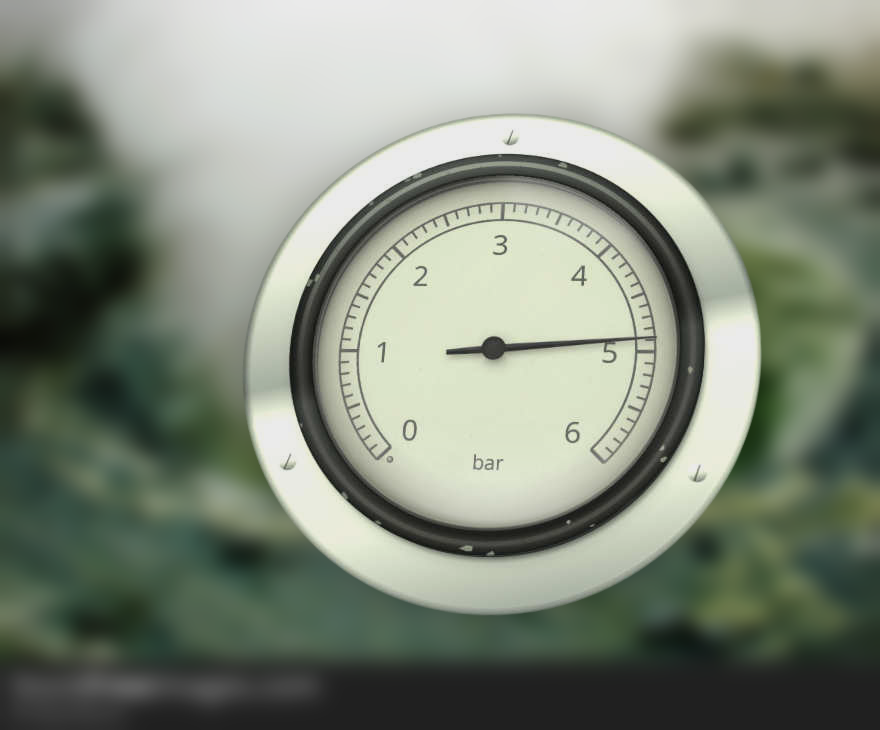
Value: 4.9,bar
